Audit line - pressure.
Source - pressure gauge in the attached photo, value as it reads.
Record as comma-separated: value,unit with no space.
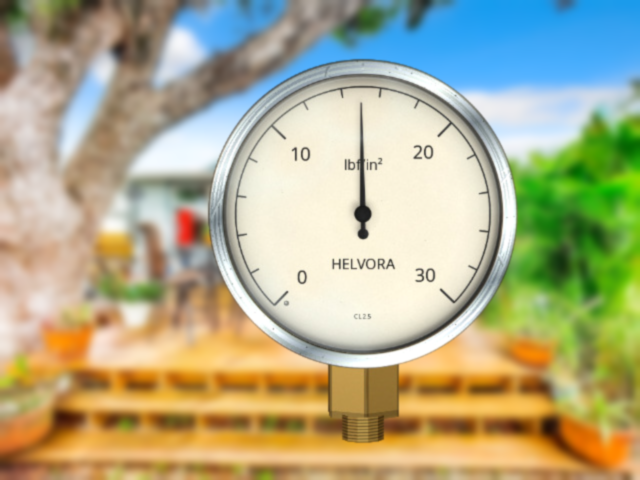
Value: 15,psi
